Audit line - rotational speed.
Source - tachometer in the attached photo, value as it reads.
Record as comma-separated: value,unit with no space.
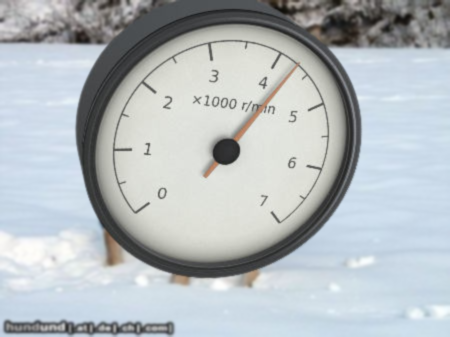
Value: 4250,rpm
